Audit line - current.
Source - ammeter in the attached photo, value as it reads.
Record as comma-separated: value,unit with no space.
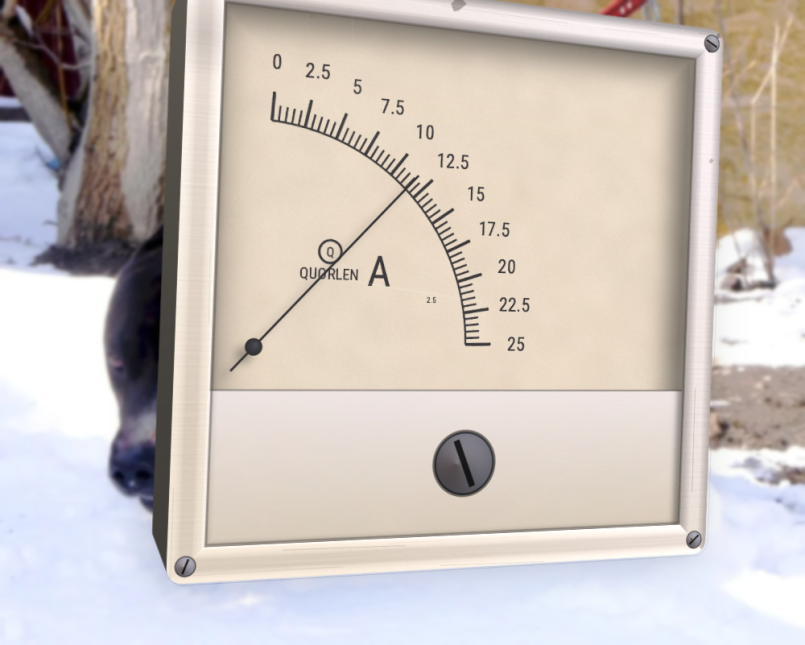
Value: 11.5,A
